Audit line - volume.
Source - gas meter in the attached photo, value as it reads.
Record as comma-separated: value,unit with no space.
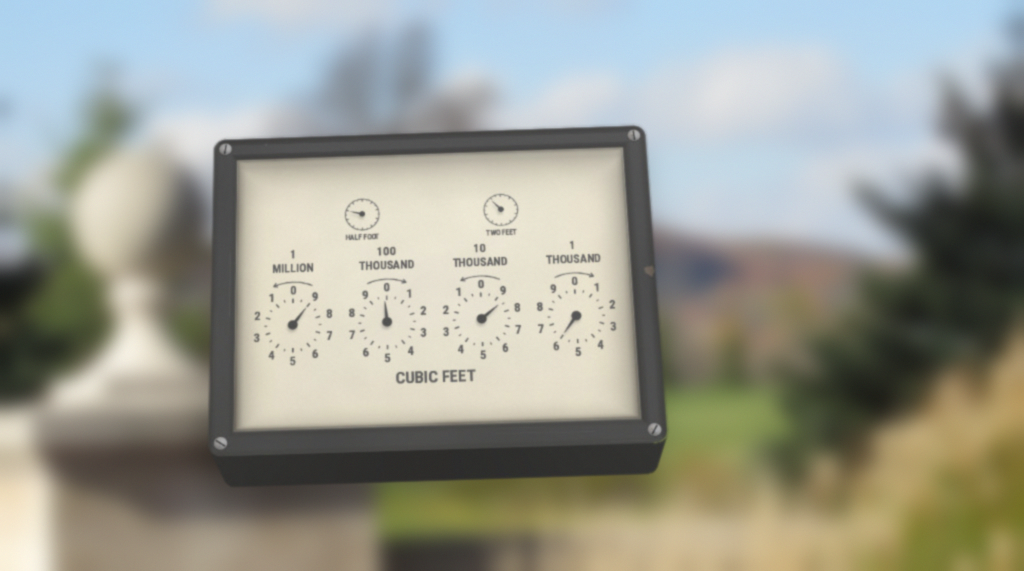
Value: 898600,ft³
